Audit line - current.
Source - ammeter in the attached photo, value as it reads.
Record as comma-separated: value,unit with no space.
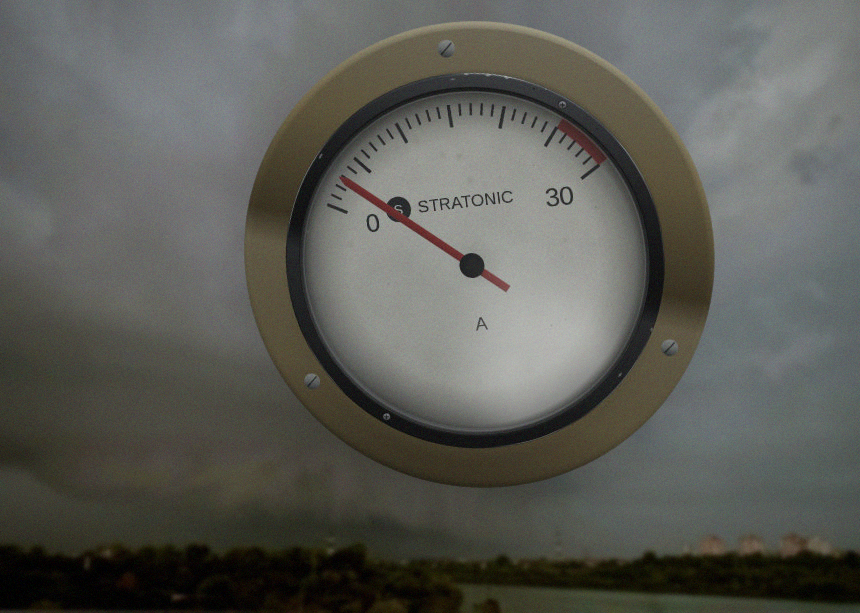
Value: 3,A
